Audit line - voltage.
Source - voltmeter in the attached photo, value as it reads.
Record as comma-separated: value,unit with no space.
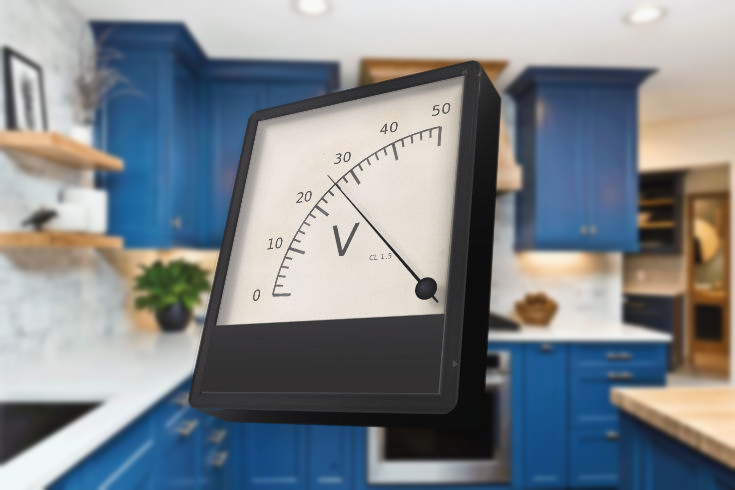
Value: 26,V
